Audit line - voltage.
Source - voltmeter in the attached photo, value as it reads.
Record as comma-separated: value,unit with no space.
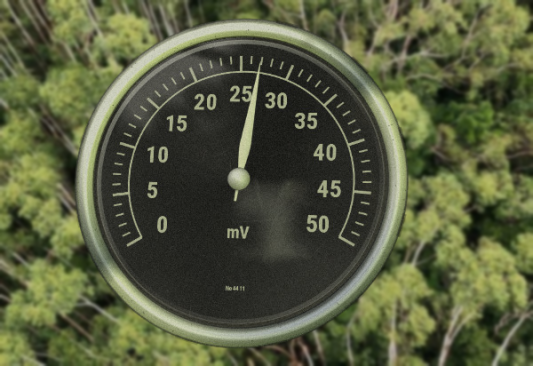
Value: 27,mV
